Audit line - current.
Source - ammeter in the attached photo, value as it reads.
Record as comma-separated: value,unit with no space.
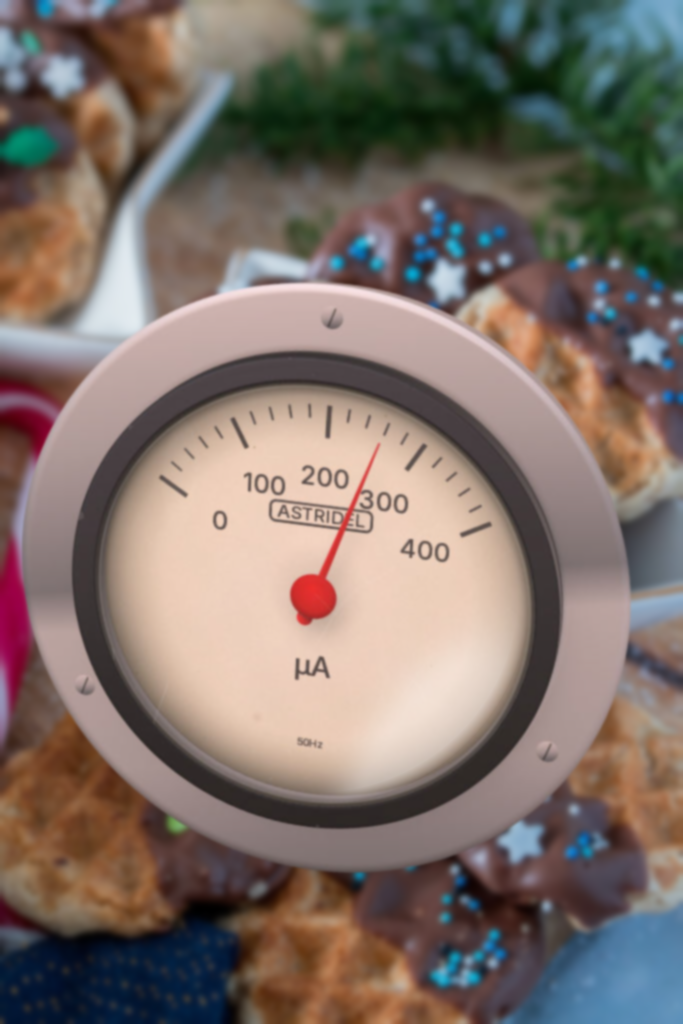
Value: 260,µA
